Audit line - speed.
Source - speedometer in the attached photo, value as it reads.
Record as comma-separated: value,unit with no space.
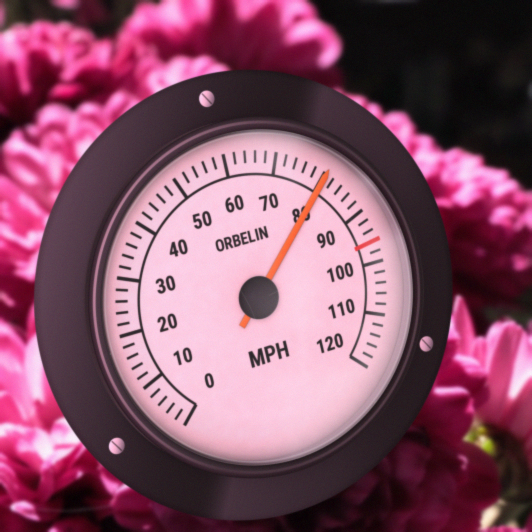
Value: 80,mph
